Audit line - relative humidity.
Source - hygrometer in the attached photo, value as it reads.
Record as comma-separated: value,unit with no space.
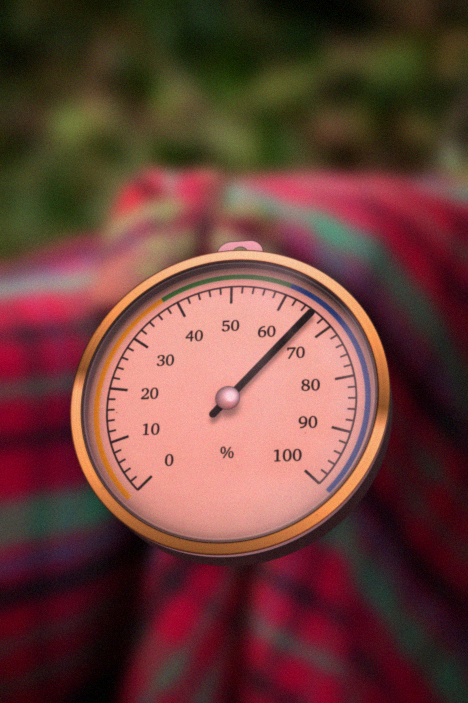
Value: 66,%
